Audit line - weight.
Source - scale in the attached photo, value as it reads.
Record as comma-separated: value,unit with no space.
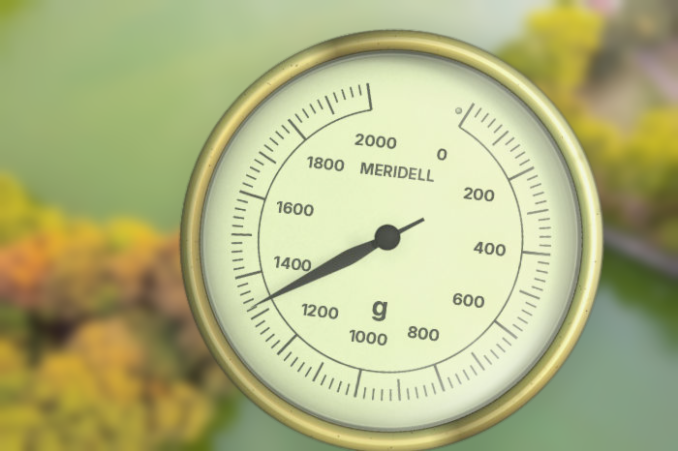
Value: 1320,g
